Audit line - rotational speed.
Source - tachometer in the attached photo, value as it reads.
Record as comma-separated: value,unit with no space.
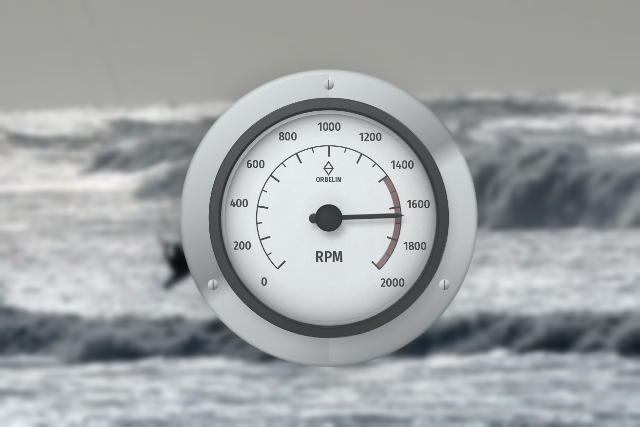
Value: 1650,rpm
